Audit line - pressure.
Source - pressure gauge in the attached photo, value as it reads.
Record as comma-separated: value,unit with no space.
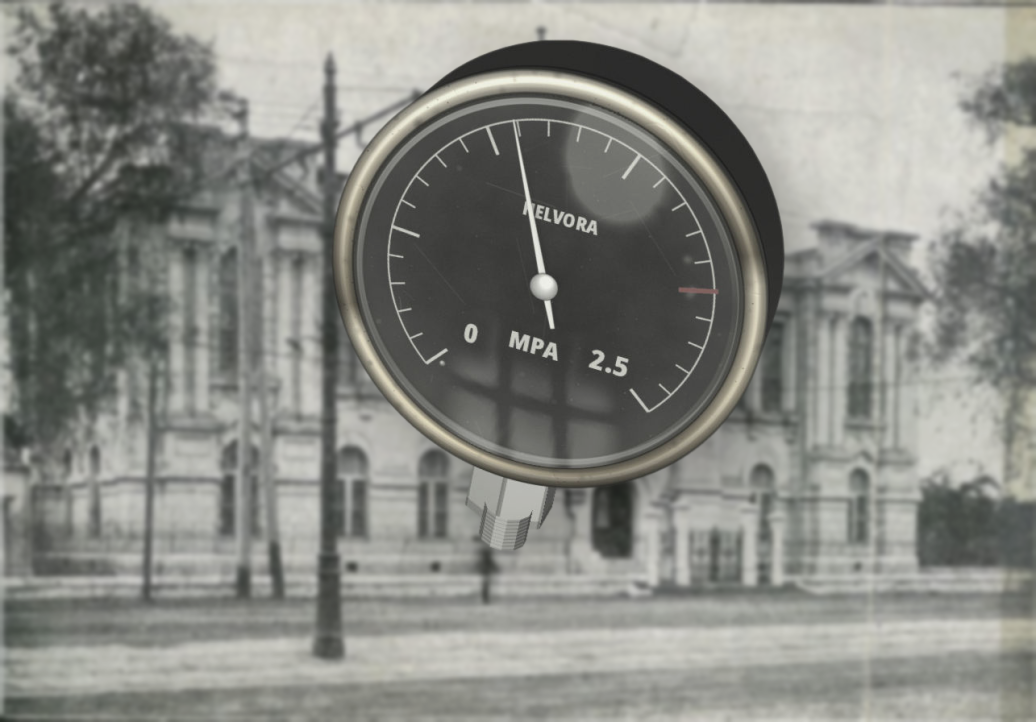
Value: 1.1,MPa
